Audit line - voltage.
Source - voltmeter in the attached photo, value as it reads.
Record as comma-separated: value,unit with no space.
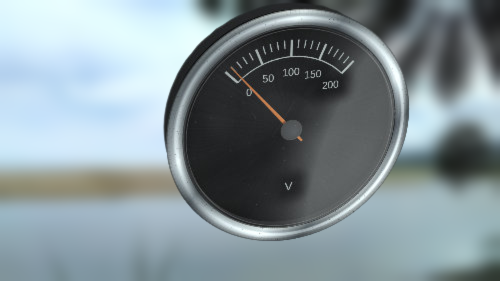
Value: 10,V
